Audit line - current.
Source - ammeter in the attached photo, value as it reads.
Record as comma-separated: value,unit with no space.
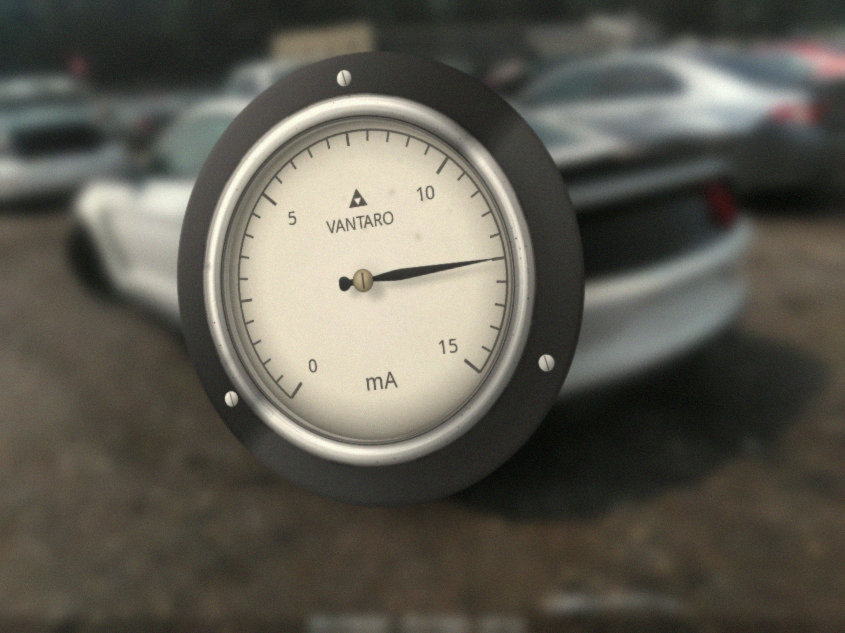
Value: 12.5,mA
